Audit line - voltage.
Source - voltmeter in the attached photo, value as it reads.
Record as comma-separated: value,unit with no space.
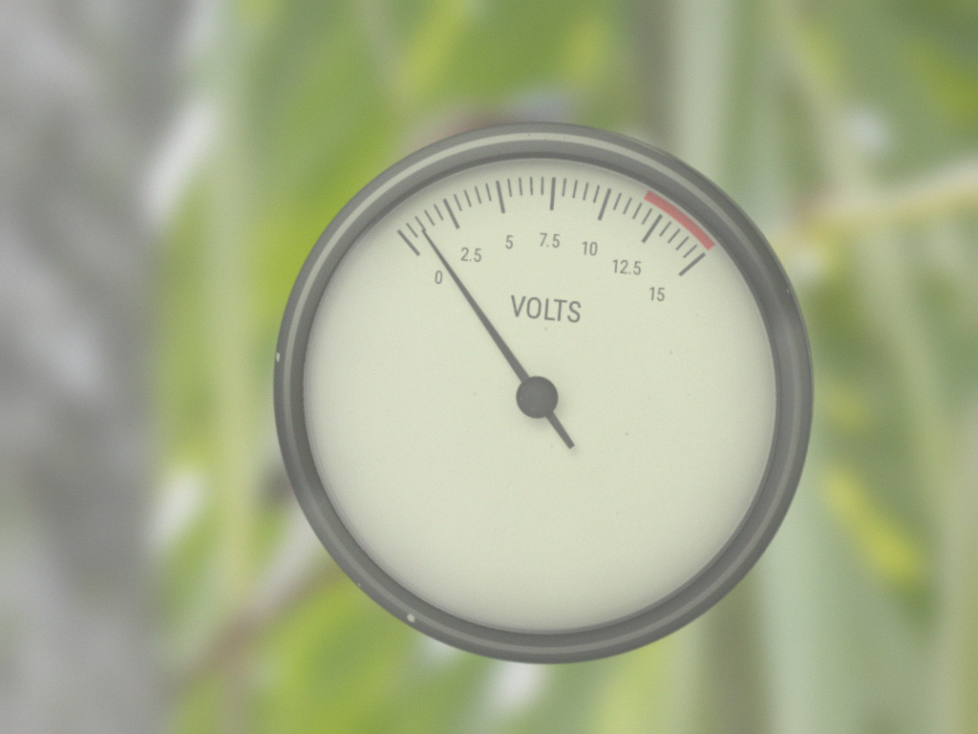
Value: 1,V
